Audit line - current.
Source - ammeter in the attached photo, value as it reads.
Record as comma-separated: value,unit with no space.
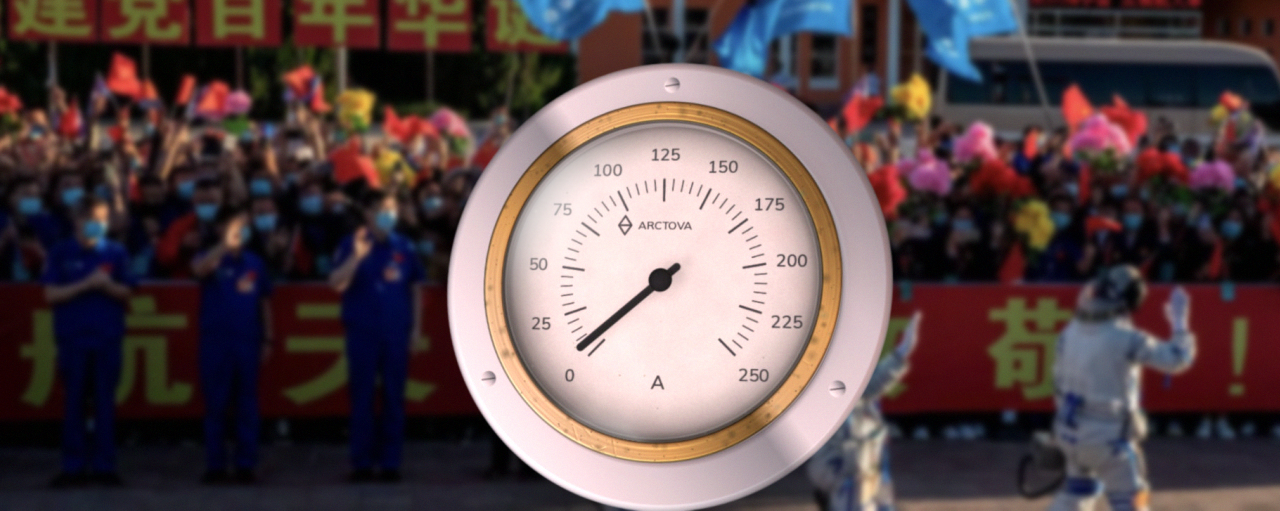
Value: 5,A
